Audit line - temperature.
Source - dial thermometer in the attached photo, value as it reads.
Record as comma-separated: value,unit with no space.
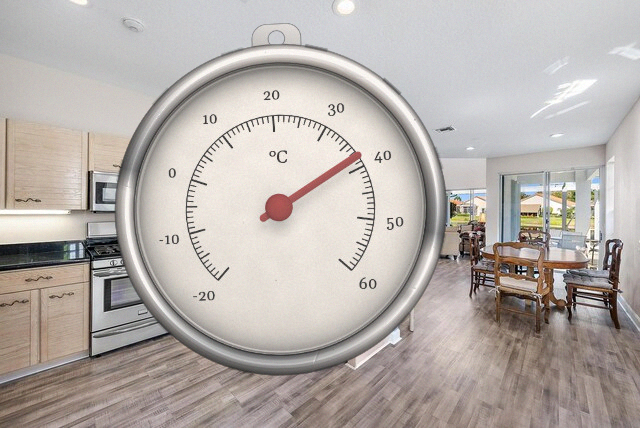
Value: 38,°C
